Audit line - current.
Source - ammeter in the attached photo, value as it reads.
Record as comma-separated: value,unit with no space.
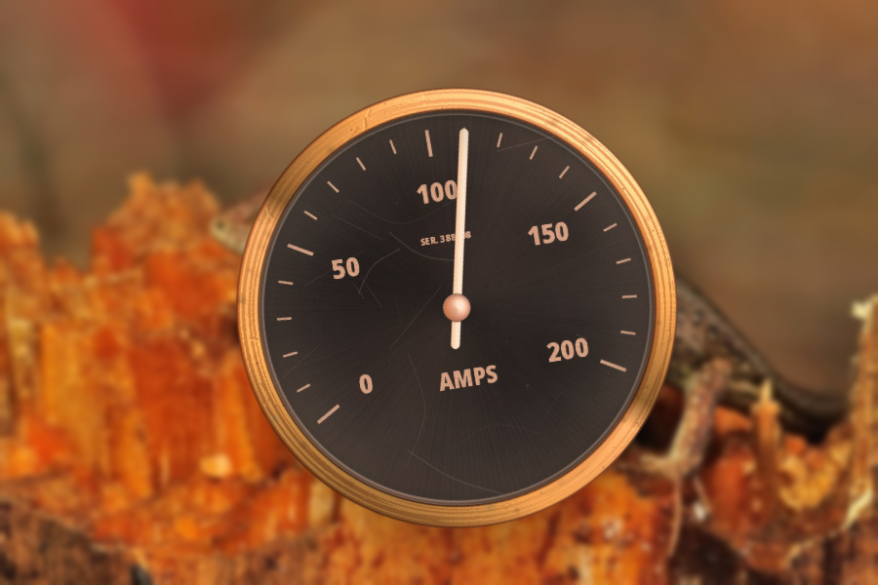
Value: 110,A
